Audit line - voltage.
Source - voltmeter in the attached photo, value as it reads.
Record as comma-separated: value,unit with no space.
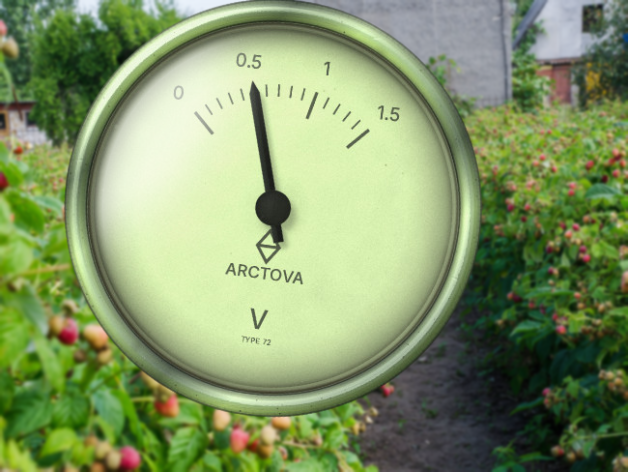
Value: 0.5,V
